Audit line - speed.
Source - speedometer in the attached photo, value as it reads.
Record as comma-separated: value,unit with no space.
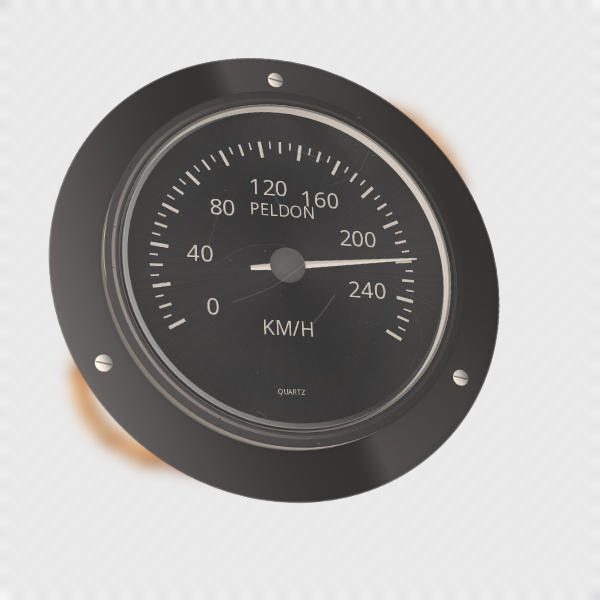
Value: 220,km/h
